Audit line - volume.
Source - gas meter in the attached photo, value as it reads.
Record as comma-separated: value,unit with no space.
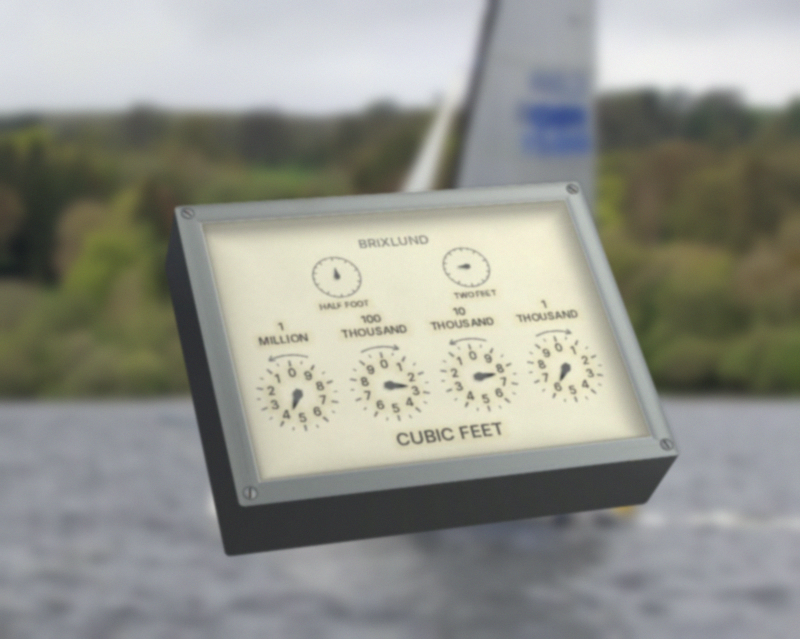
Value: 427600,ft³
